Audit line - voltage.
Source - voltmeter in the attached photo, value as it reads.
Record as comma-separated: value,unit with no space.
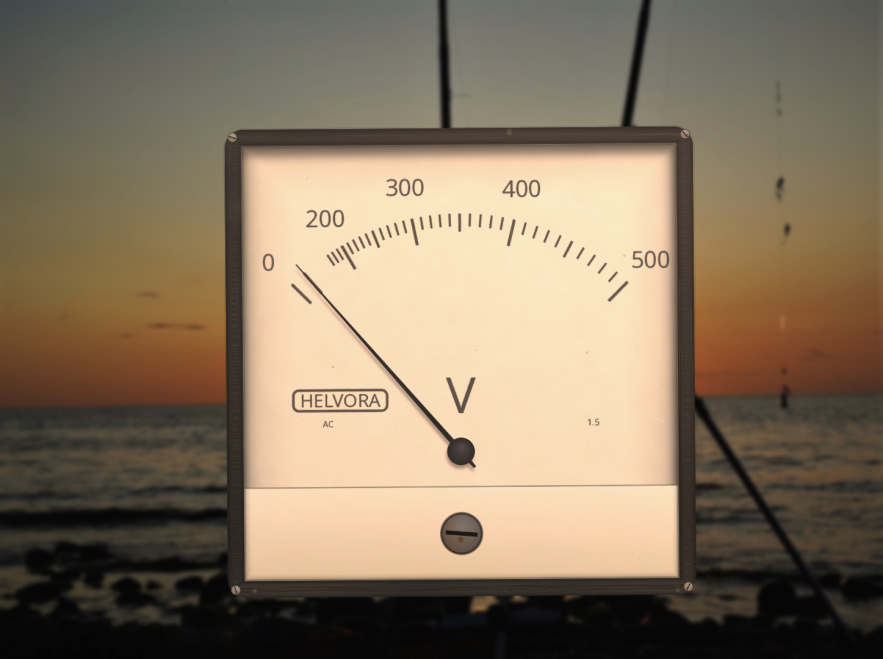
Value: 100,V
